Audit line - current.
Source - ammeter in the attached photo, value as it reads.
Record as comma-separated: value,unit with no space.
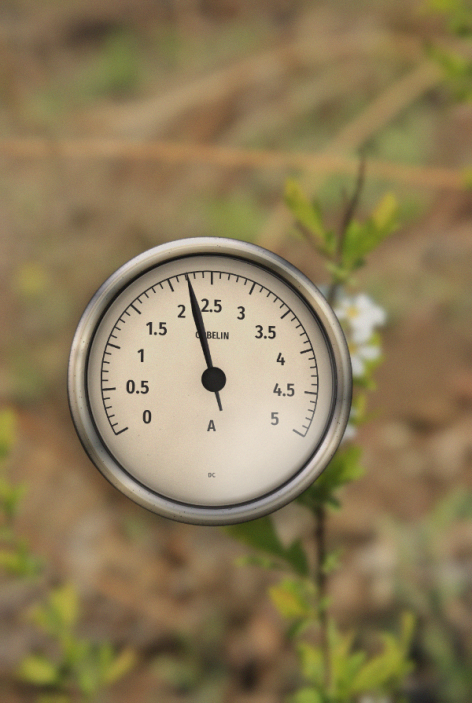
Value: 2.2,A
